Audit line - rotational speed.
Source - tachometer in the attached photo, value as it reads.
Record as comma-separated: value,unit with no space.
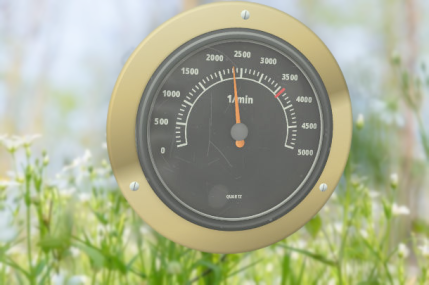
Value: 2300,rpm
